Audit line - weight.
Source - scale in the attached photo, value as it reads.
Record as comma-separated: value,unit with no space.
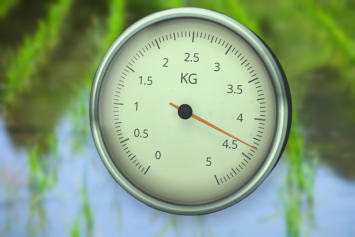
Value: 4.35,kg
